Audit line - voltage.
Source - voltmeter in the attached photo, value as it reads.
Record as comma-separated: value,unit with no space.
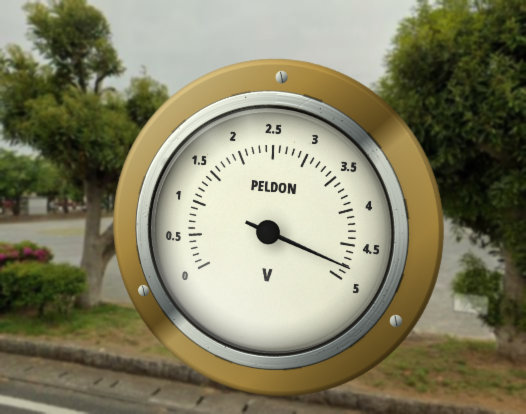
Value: 4.8,V
